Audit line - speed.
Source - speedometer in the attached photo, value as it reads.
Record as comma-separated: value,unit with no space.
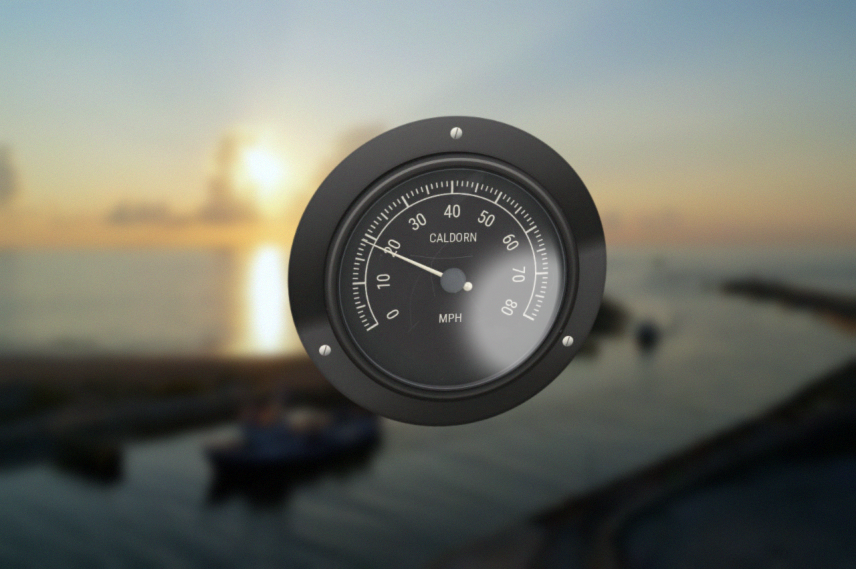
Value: 19,mph
